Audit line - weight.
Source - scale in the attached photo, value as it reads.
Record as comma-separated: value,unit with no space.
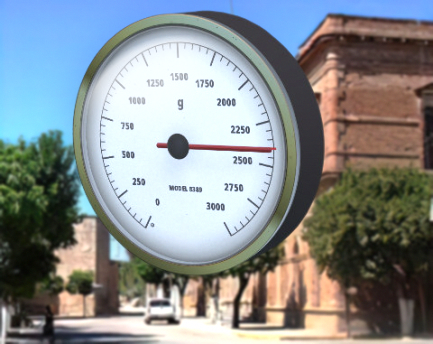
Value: 2400,g
